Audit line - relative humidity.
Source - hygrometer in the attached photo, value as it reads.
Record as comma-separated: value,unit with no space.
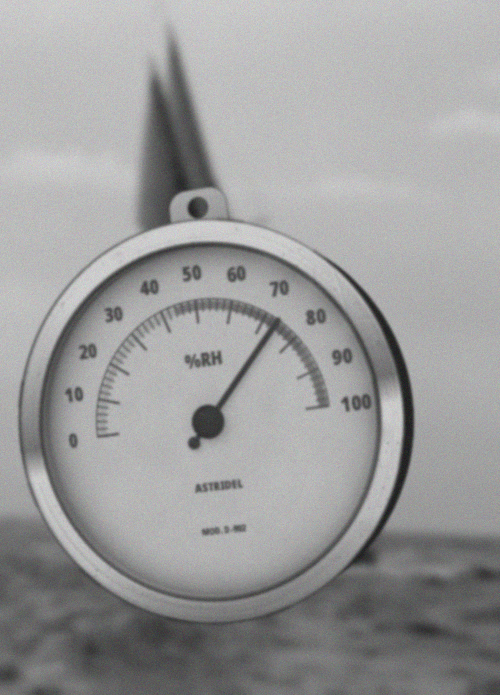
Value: 74,%
